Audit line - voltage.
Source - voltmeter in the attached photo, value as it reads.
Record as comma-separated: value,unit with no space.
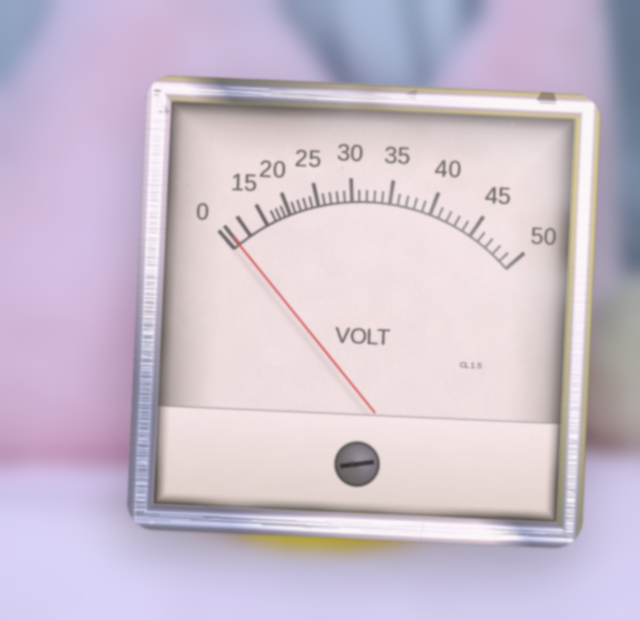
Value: 5,V
